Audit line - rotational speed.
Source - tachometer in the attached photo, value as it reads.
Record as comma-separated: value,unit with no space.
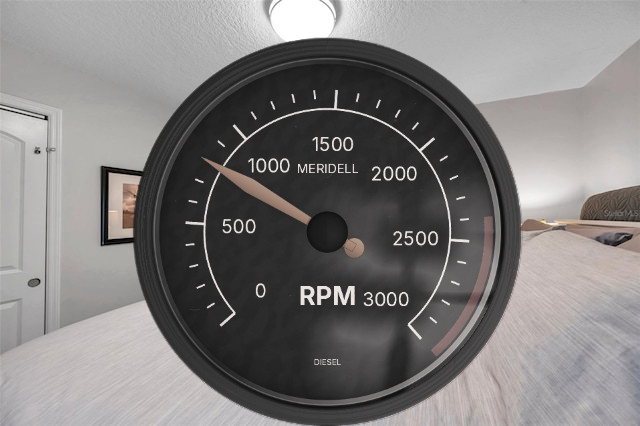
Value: 800,rpm
